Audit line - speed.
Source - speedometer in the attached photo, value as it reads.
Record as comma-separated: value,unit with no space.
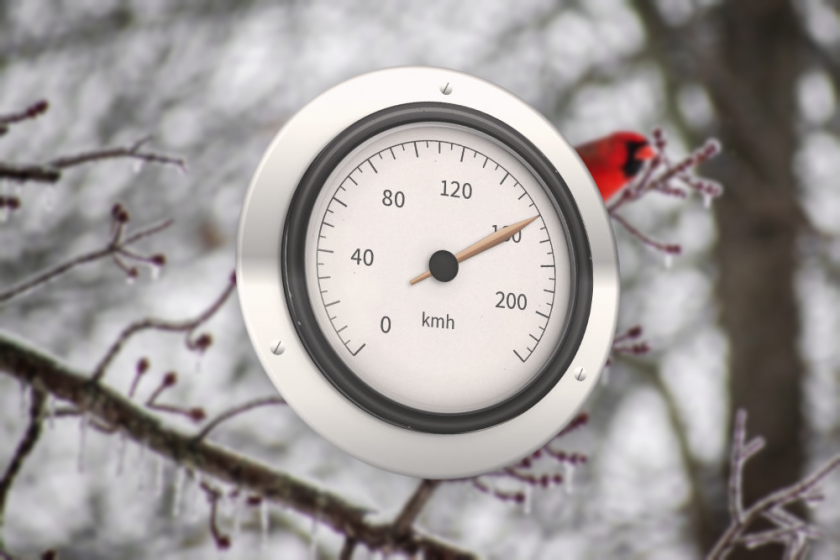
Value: 160,km/h
